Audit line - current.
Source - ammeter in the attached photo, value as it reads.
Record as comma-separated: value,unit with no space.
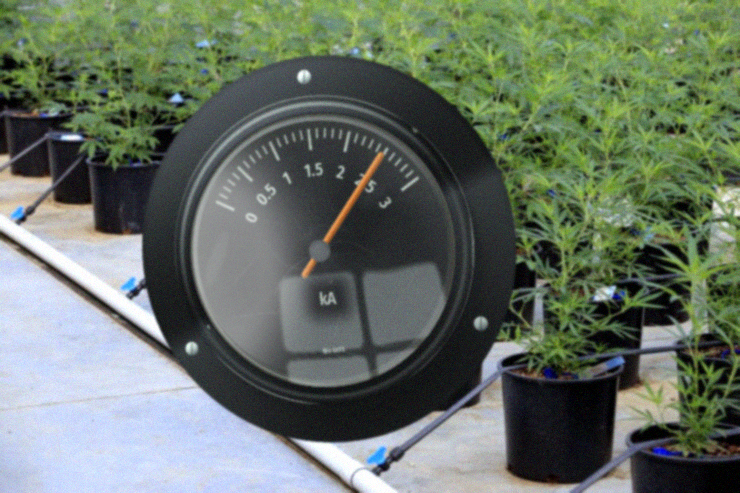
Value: 2.5,kA
